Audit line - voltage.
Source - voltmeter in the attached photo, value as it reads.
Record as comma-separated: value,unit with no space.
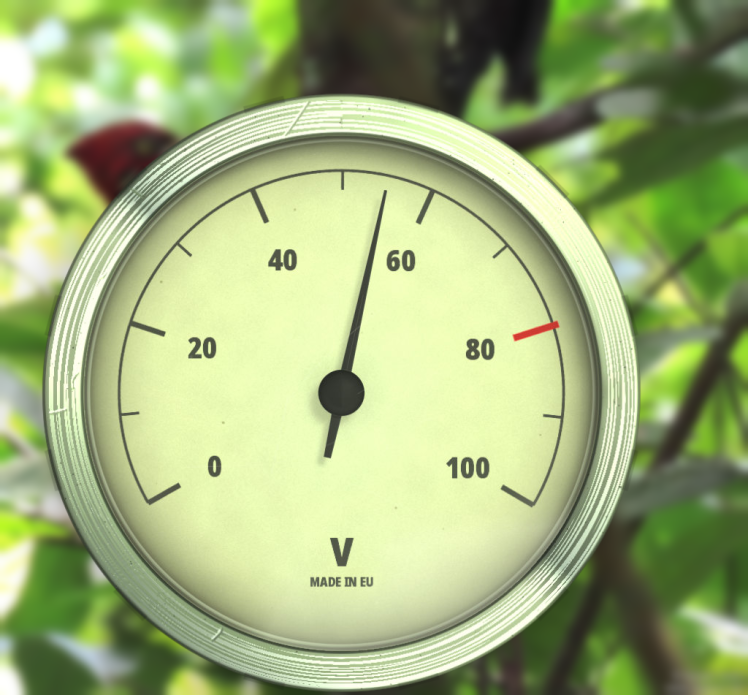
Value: 55,V
